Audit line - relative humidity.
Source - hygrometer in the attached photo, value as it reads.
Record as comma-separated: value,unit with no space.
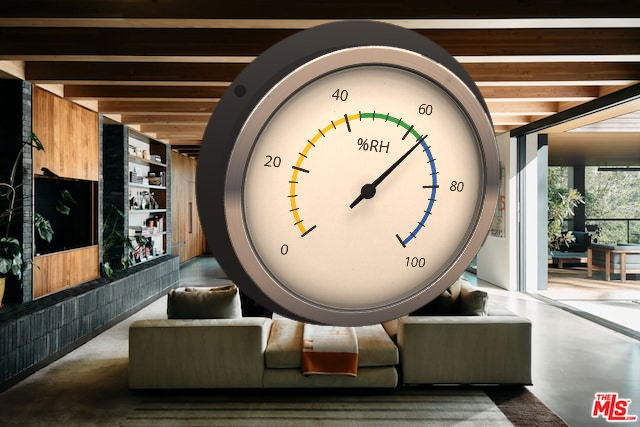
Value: 64,%
